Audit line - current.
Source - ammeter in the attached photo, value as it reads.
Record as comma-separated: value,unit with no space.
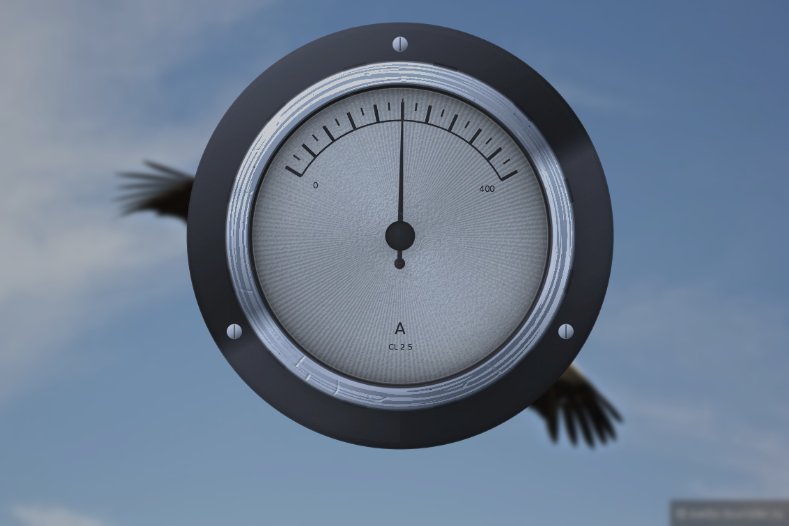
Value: 200,A
